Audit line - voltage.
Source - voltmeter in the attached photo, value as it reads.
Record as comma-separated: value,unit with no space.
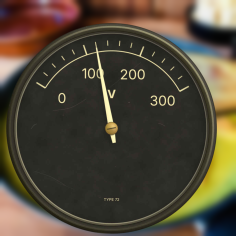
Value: 120,V
